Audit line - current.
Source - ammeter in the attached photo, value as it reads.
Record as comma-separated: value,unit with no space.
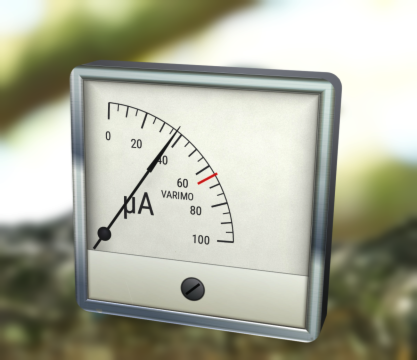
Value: 37.5,µA
